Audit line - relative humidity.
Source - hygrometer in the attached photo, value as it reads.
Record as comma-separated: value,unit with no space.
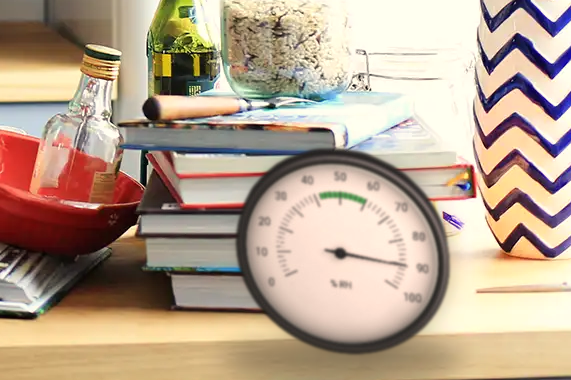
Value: 90,%
